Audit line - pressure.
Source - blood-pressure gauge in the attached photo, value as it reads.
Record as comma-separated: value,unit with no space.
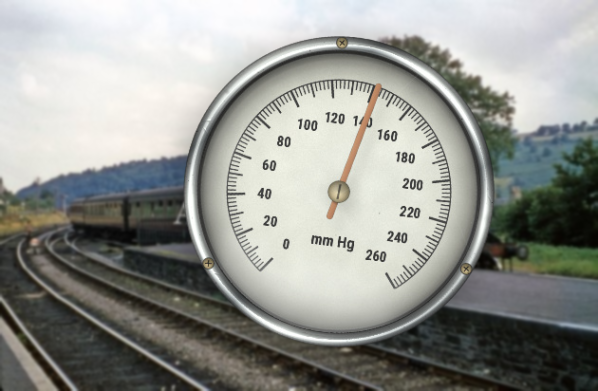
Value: 142,mmHg
